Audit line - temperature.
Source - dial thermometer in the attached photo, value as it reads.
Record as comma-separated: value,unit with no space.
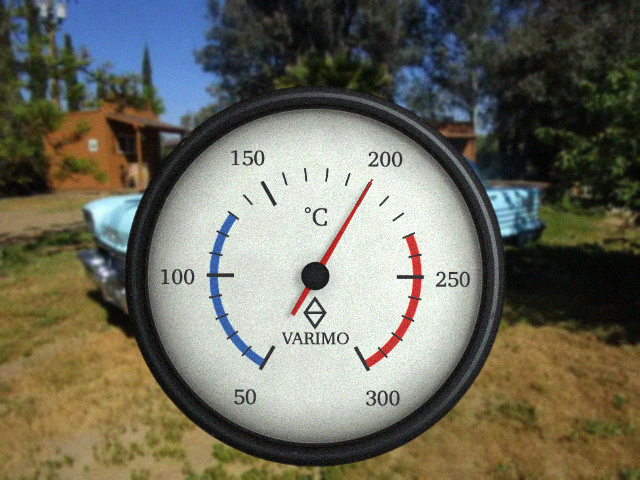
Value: 200,°C
